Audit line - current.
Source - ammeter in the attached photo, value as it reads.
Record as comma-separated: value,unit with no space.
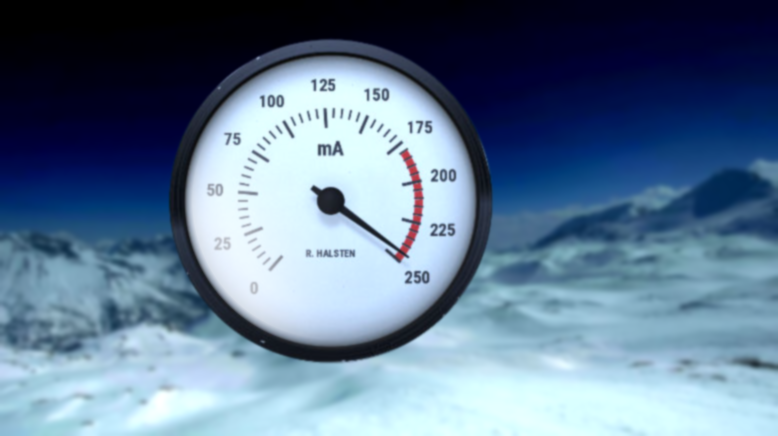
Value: 245,mA
